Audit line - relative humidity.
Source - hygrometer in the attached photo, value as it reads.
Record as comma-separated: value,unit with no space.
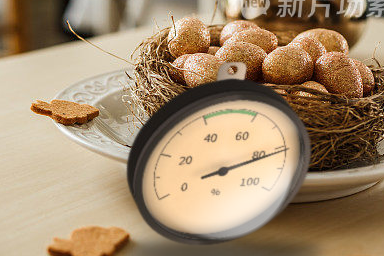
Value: 80,%
